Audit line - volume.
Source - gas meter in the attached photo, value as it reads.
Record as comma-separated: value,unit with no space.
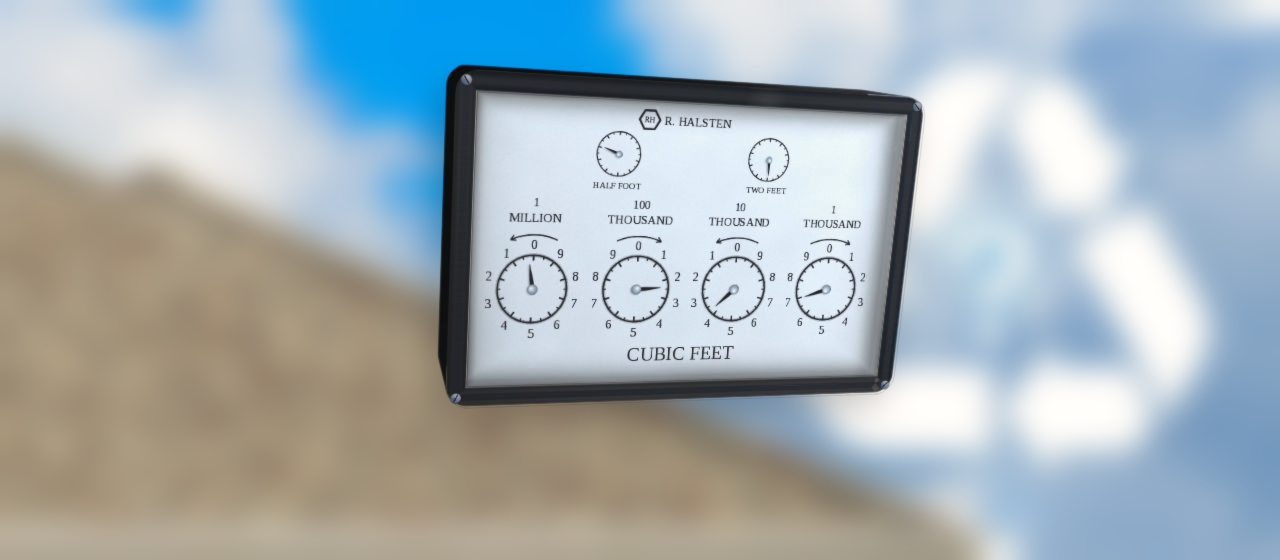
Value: 23700,ft³
